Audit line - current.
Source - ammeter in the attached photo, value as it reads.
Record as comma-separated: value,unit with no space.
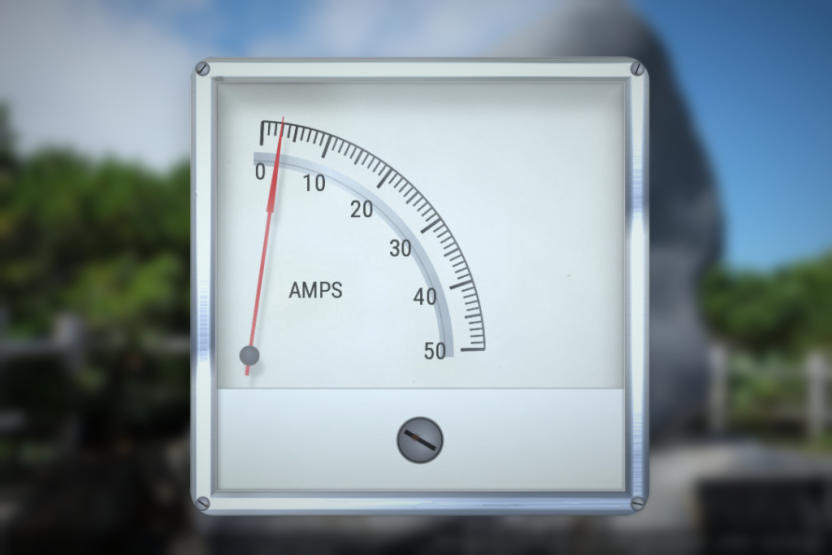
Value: 3,A
